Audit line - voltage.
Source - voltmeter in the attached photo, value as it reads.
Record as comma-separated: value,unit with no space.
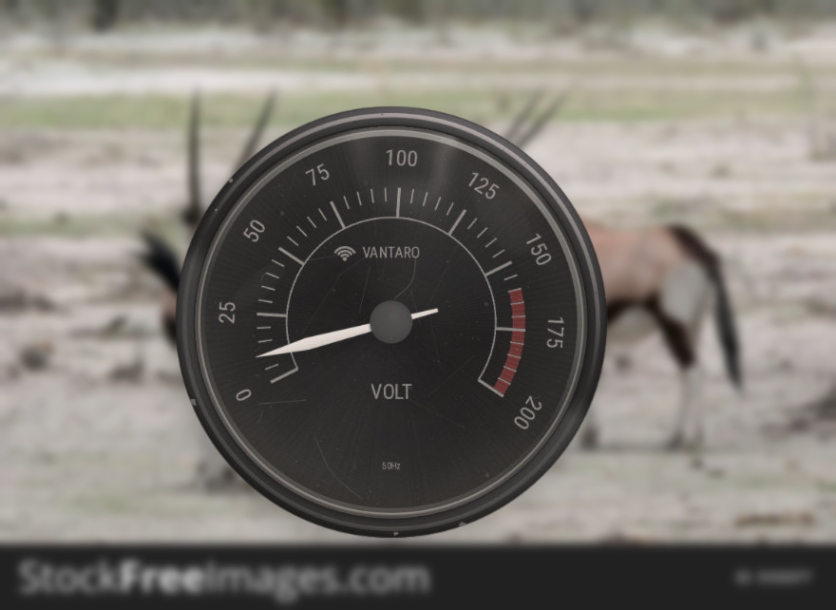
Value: 10,V
